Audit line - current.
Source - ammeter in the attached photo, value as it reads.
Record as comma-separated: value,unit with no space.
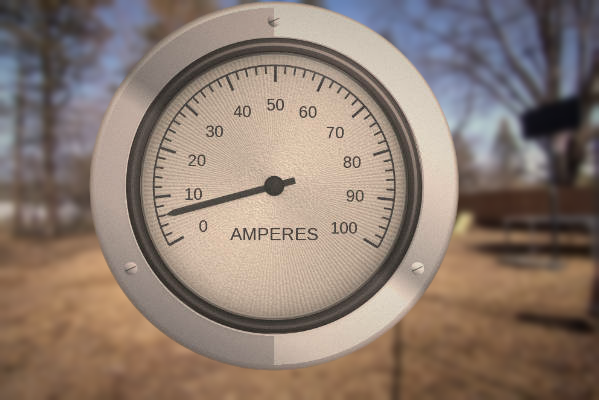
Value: 6,A
